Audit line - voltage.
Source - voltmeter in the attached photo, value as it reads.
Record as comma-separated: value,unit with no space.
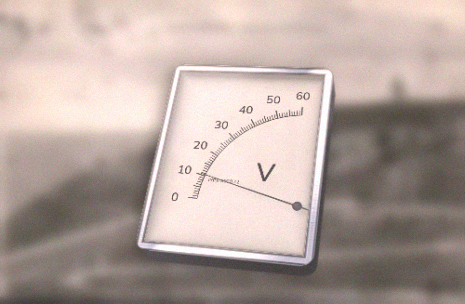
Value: 10,V
